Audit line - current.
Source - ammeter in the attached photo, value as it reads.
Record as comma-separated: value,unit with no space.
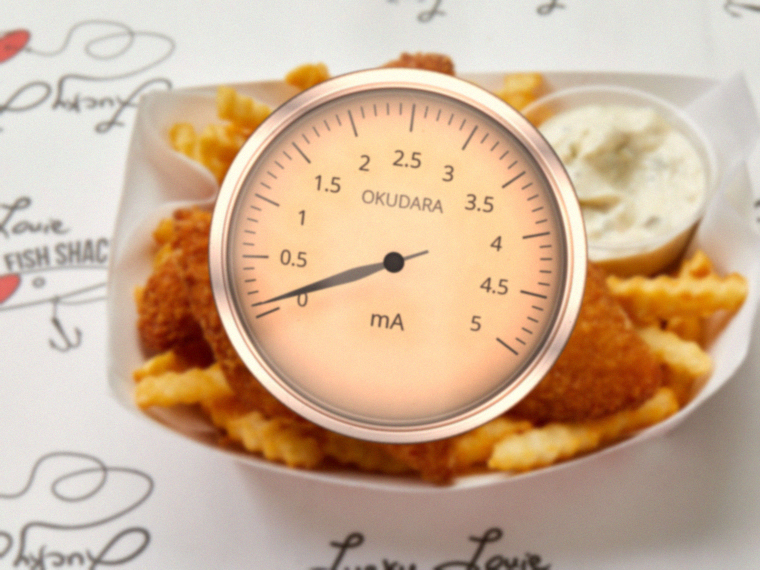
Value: 0.1,mA
